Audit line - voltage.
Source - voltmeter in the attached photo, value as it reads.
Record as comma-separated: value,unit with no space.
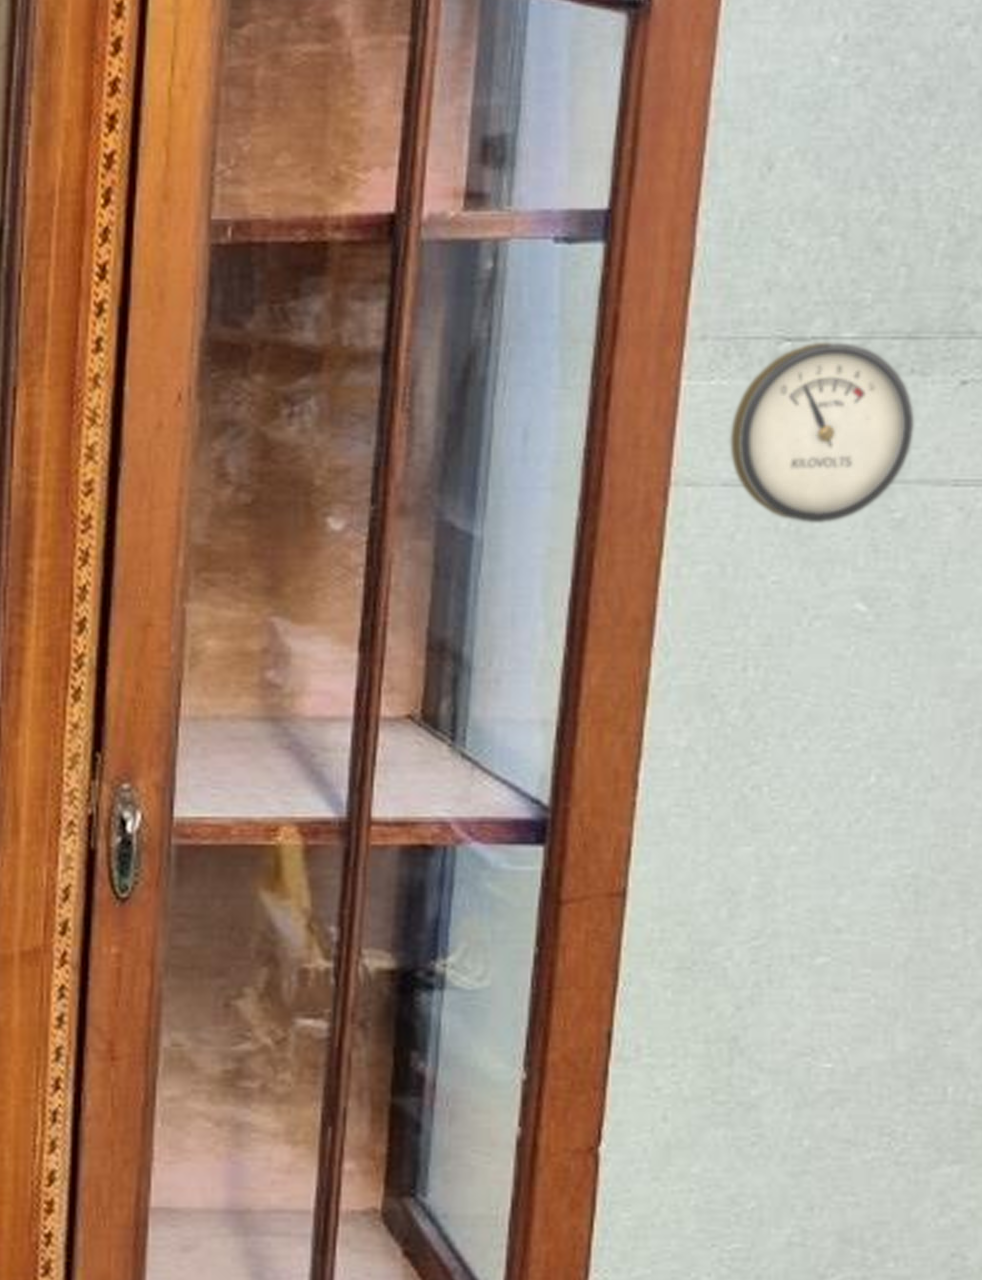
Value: 1,kV
